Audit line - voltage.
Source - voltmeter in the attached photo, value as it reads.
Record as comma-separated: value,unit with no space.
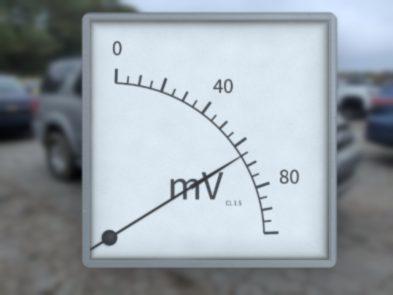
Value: 65,mV
